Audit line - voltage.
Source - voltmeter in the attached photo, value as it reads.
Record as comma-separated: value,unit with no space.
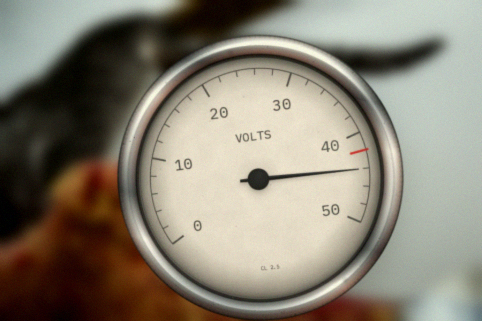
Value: 44,V
